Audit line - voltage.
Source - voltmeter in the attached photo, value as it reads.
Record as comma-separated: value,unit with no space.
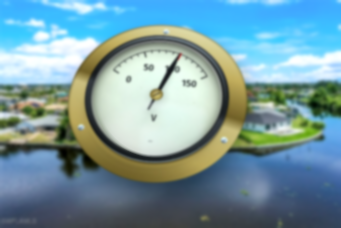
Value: 100,V
